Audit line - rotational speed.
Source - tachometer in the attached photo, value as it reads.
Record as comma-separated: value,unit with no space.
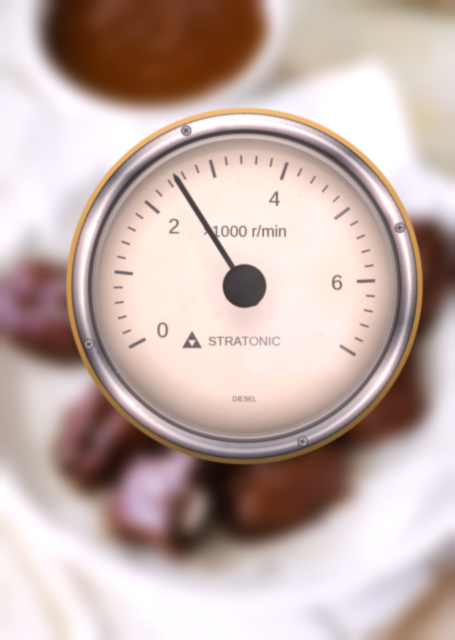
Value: 2500,rpm
